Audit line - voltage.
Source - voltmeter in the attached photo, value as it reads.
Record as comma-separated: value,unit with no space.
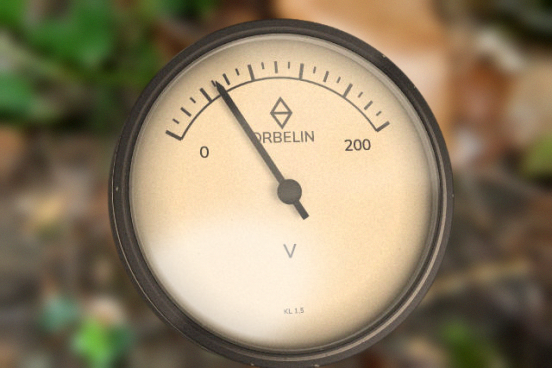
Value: 50,V
